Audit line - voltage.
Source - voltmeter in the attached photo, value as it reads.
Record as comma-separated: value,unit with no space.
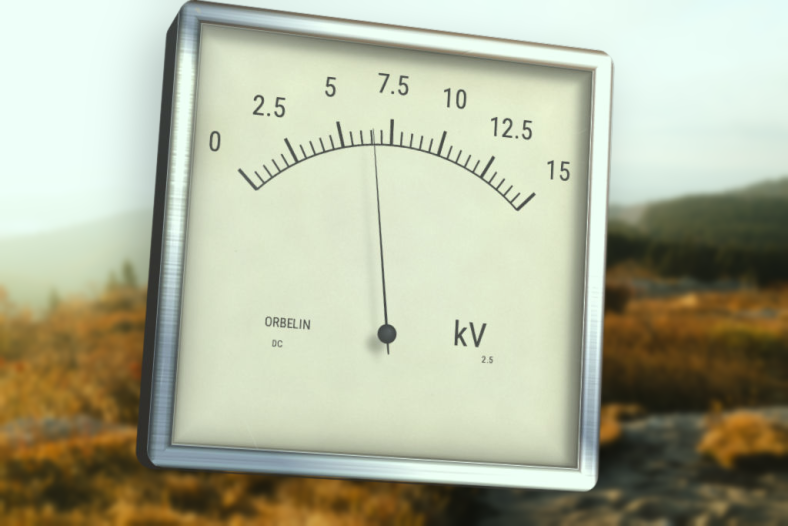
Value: 6.5,kV
